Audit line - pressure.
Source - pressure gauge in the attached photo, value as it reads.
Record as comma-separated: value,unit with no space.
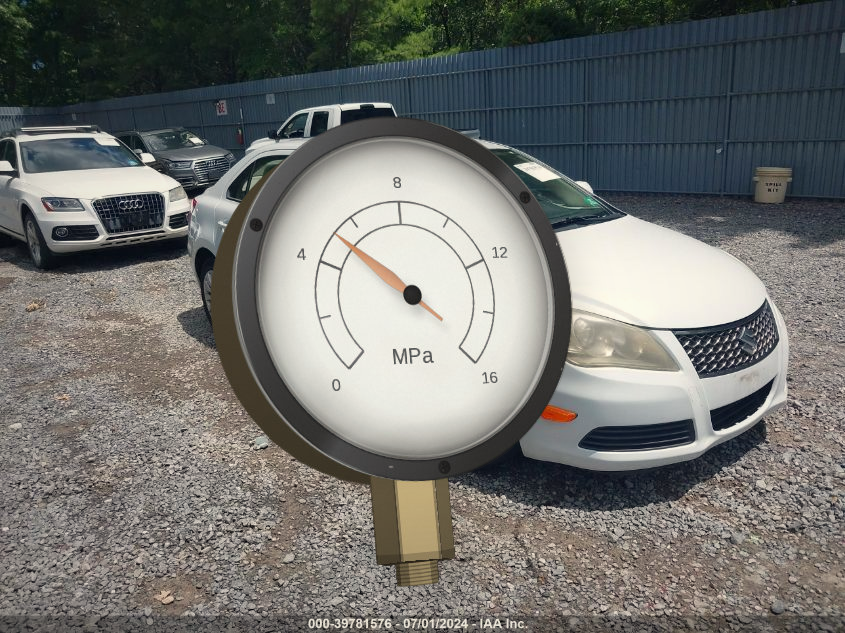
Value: 5,MPa
